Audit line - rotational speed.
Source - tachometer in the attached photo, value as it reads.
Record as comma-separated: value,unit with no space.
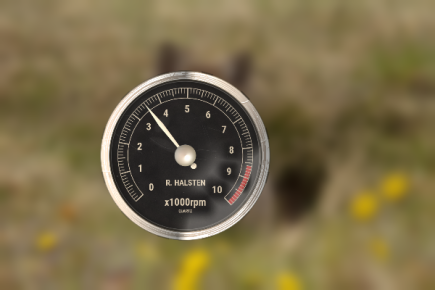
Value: 3500,rpm
